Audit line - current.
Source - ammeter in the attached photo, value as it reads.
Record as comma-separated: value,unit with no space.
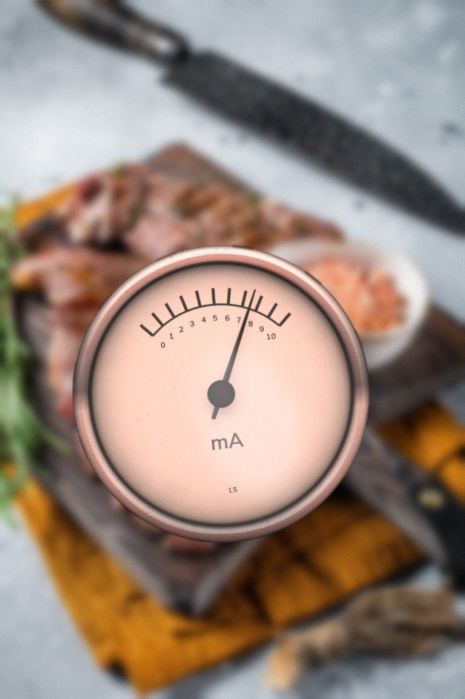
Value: 7.5,mA
